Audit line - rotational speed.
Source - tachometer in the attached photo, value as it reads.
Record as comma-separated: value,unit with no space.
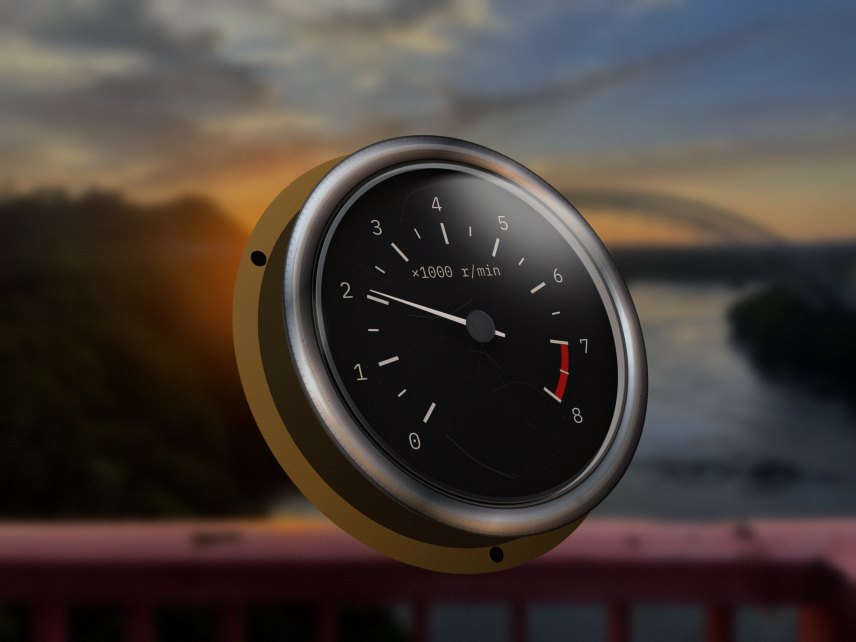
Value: 2000,rpm
